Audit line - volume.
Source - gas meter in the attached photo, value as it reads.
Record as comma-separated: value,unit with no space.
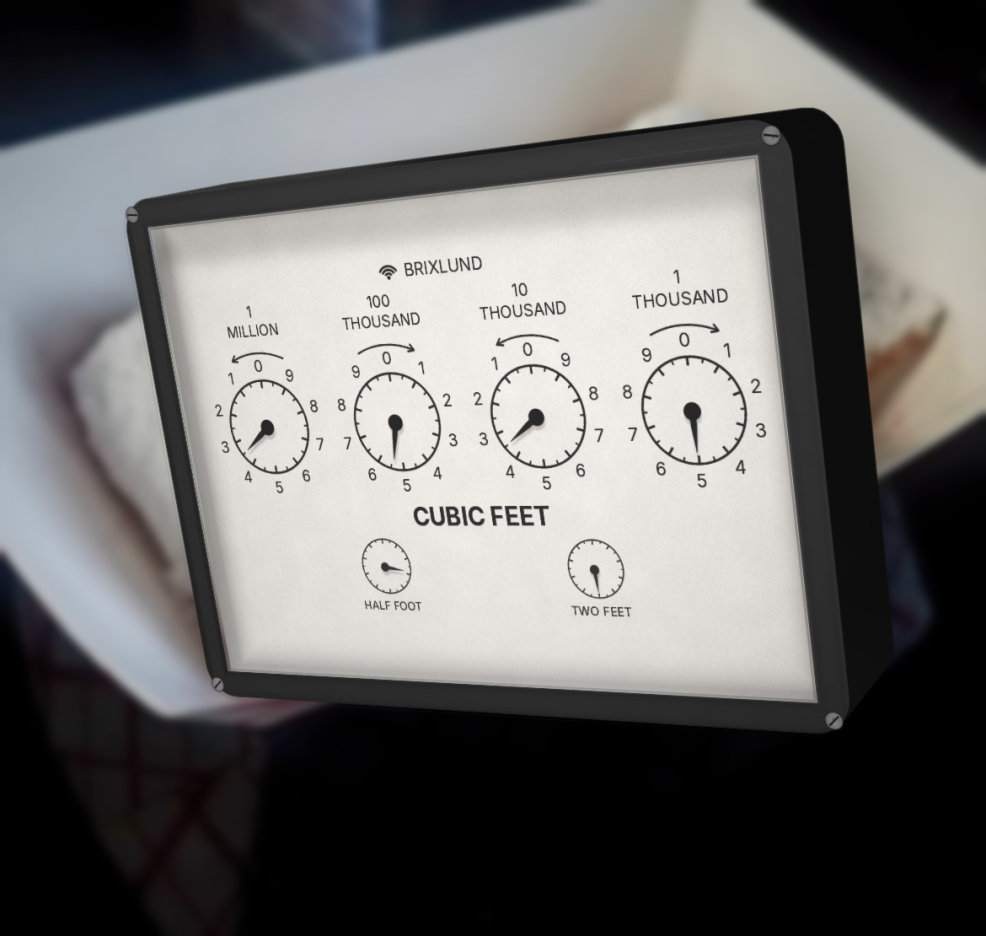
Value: 353500,ft³
